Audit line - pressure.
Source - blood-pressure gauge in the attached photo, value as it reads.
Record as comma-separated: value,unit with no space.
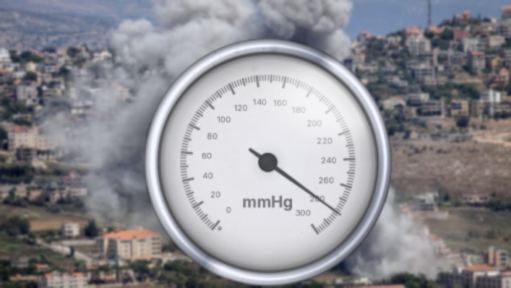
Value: 280,mmHg
